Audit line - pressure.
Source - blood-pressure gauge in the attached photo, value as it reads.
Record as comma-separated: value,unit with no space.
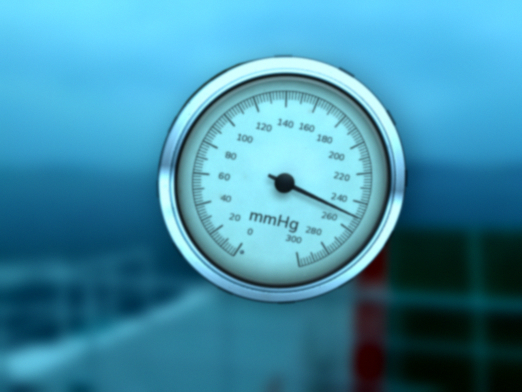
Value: 250,mmHg
